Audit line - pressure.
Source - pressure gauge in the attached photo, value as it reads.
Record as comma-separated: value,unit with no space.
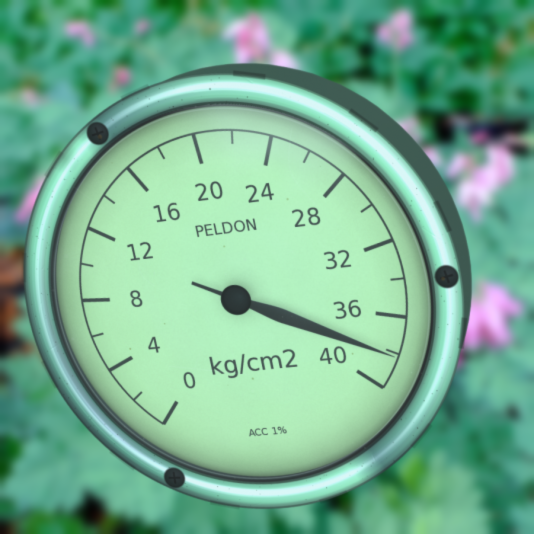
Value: 38,kg/cm²
